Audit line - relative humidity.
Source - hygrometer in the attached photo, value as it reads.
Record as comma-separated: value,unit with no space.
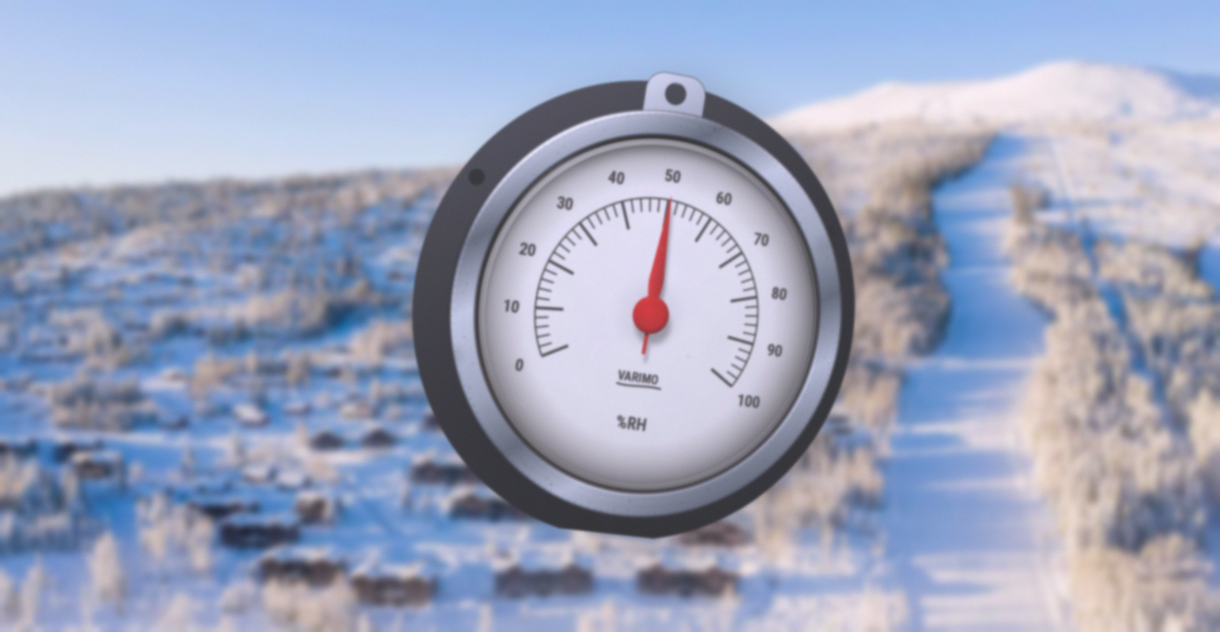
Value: 50,%
